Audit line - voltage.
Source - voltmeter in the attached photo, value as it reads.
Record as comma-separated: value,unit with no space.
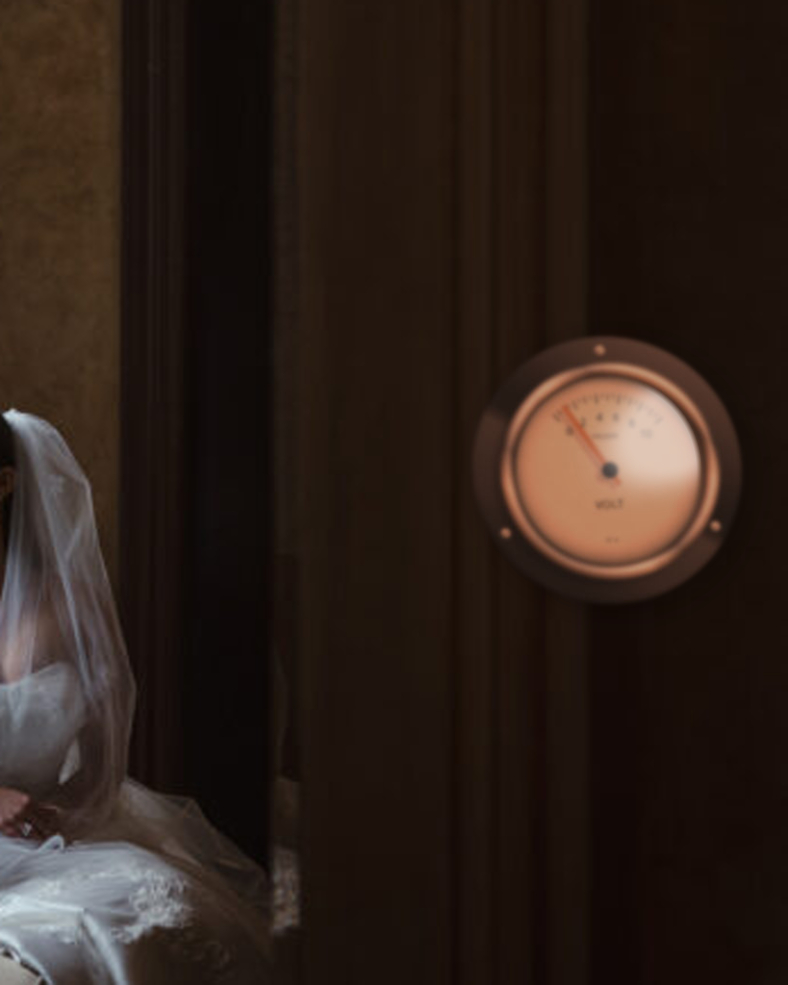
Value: 1,V
